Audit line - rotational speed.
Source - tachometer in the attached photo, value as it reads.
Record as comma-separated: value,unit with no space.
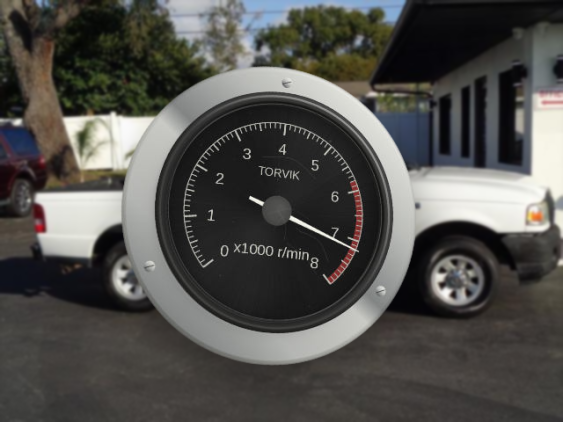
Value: 7200,rpm
